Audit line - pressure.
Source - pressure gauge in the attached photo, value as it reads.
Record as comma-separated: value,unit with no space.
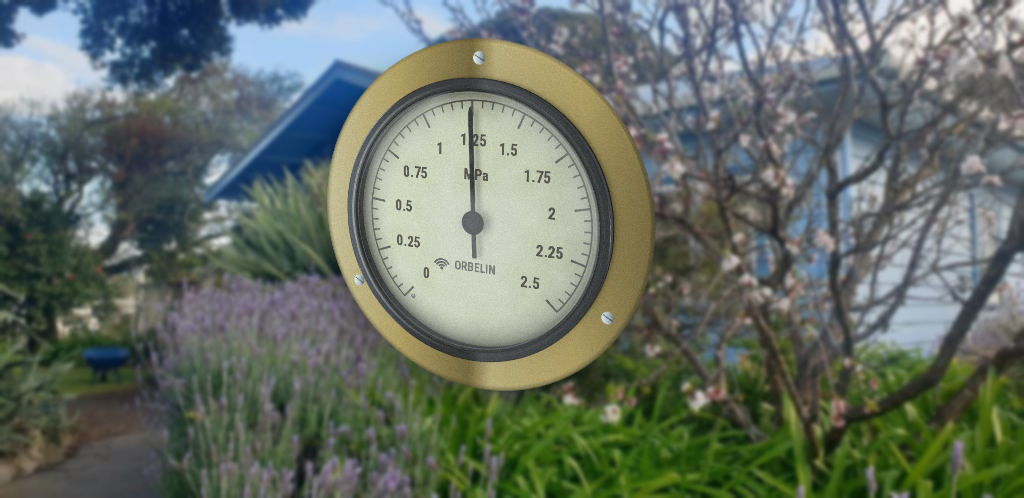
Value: 1.25,MPa
